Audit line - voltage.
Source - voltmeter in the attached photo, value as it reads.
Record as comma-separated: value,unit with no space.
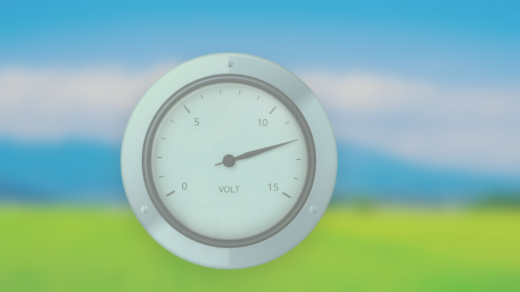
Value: 12,V
